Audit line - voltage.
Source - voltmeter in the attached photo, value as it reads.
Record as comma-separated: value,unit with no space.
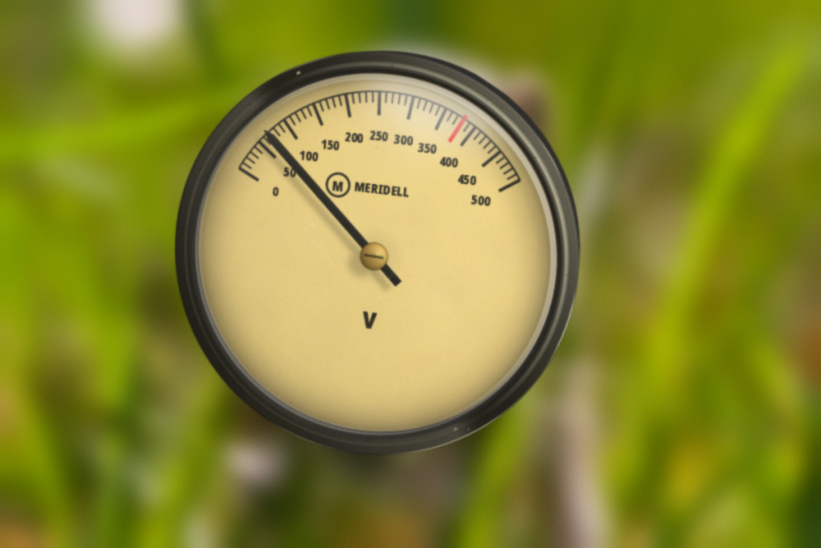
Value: 70,V
